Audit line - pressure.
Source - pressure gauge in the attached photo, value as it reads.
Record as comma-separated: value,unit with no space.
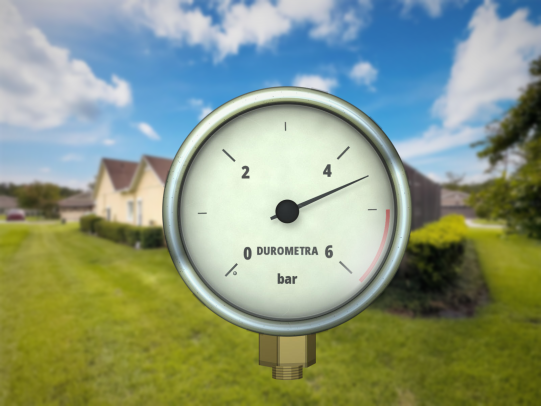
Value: 4.5,bar
